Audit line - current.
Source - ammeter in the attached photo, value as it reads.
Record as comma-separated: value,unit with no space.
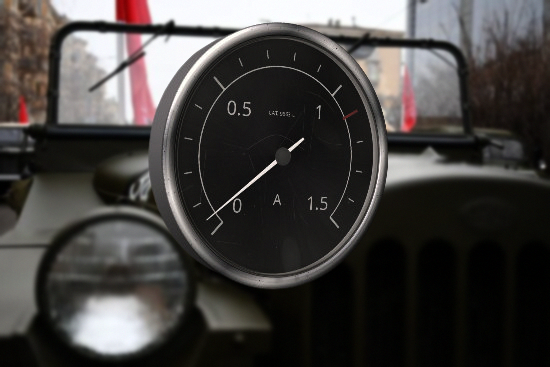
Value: 0.05,A
